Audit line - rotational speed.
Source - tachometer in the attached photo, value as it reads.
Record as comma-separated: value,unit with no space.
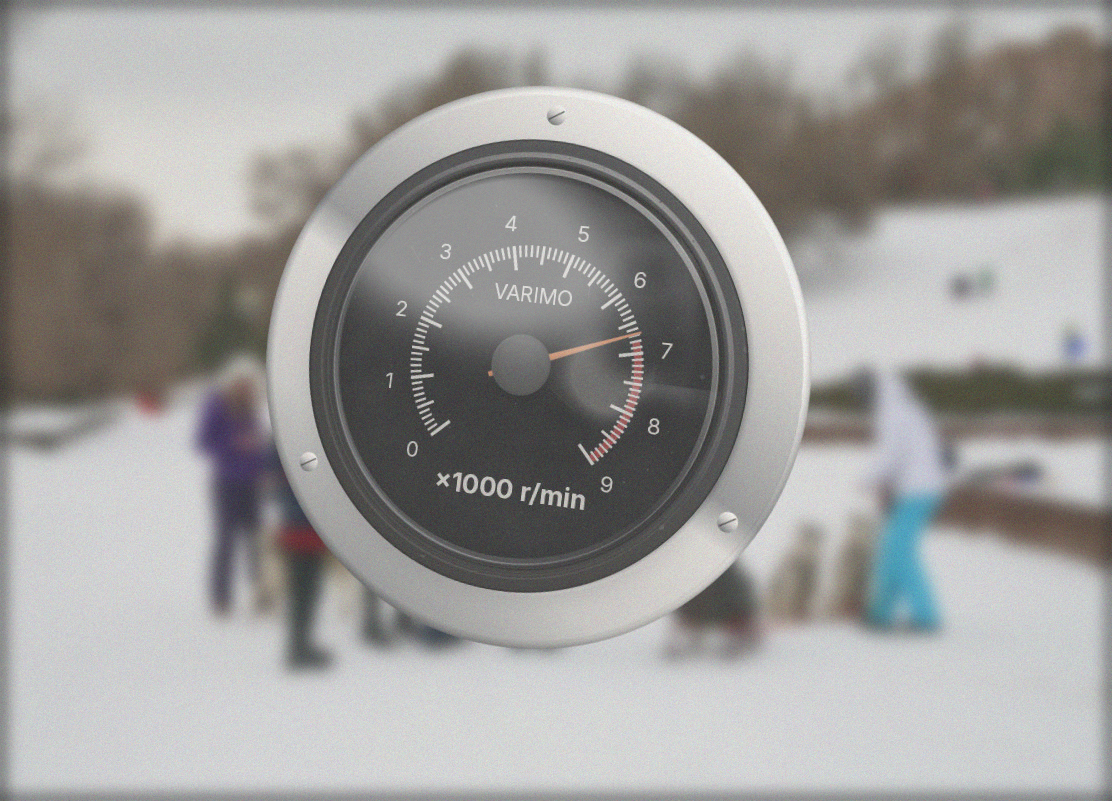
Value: 6700,rpm
